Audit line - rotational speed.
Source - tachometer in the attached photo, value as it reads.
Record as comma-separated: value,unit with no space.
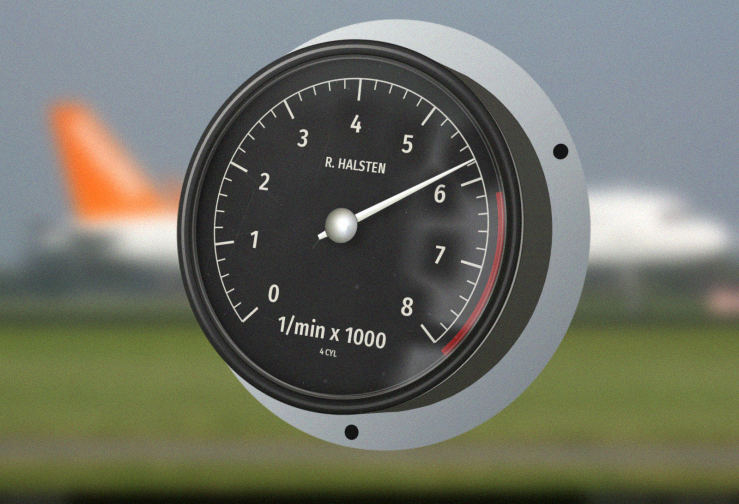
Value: 5800,rpm
